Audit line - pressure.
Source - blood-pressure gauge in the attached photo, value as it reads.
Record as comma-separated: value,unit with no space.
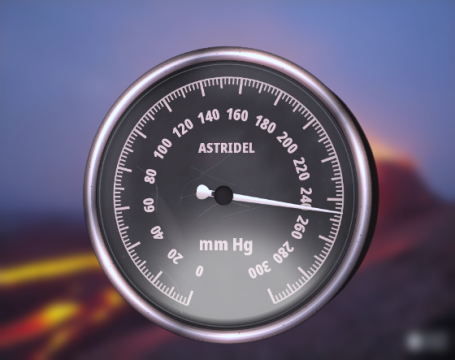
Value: 246,mmHg
